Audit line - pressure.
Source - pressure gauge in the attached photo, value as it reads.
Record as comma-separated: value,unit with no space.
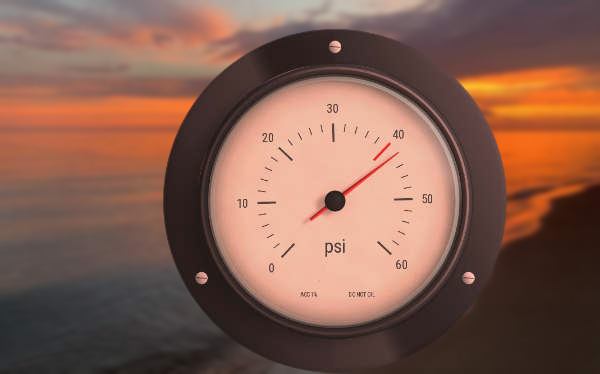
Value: 42,psi
